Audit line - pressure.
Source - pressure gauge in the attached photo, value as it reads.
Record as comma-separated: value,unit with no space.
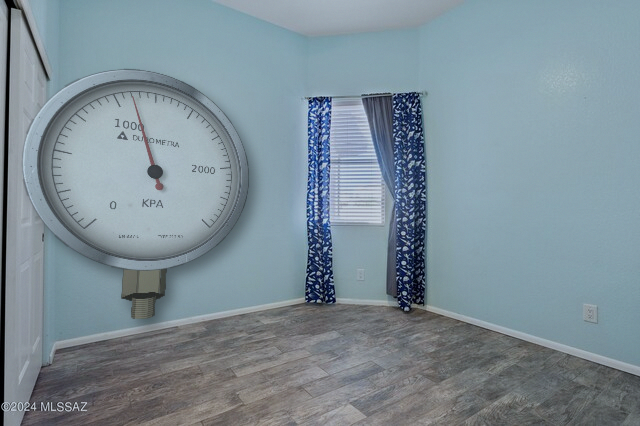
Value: 1100,kPa
